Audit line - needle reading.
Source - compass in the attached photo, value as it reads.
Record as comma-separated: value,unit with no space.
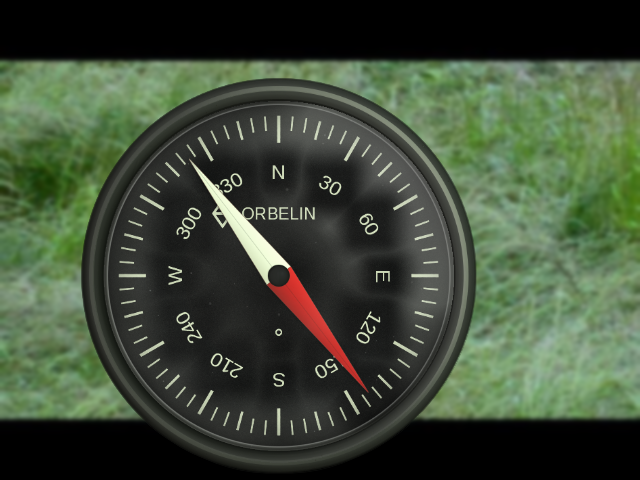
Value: 142.5,°
